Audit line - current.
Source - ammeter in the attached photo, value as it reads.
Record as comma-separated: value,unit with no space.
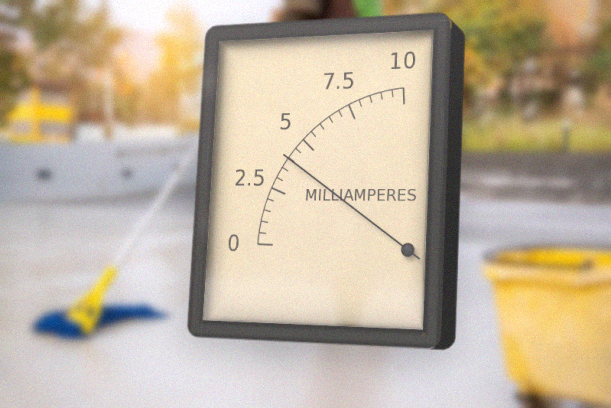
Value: 4,mA
